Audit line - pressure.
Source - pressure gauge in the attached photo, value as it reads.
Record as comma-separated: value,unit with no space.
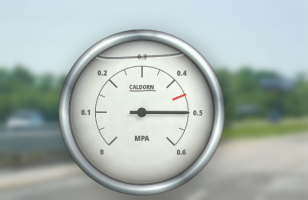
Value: 0.5,MPa
